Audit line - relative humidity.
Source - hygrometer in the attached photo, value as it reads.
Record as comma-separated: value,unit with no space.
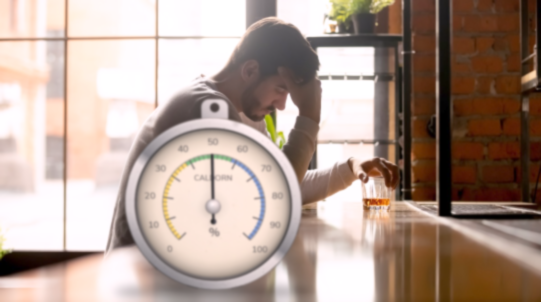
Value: 50,%
